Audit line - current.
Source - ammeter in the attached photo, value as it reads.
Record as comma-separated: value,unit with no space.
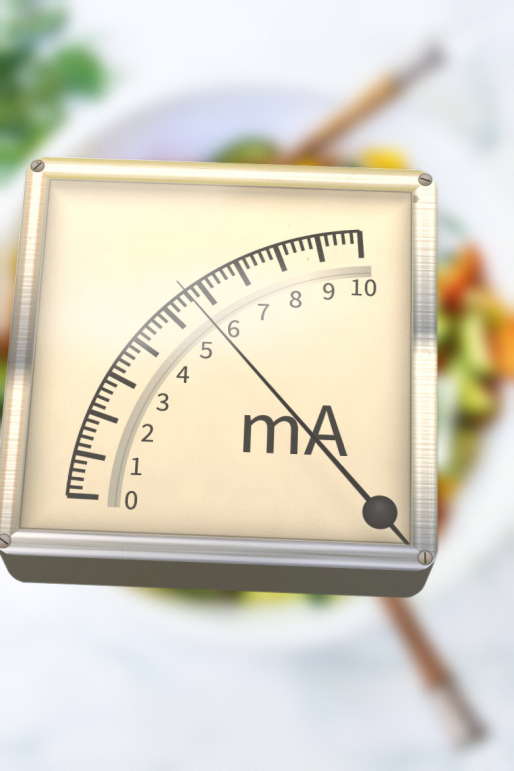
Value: 5.6,mA
